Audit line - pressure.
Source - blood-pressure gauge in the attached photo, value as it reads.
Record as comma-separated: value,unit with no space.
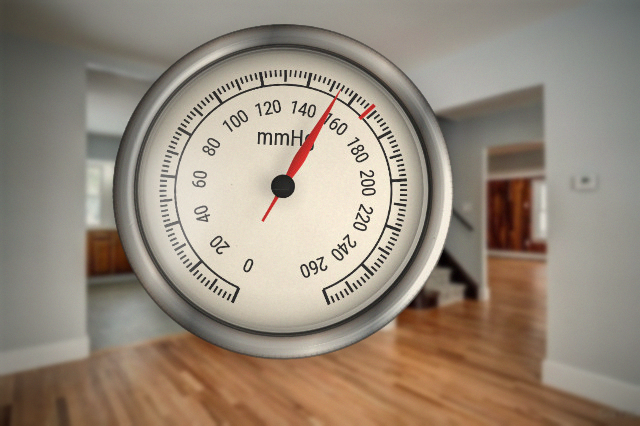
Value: 154,mmHg
